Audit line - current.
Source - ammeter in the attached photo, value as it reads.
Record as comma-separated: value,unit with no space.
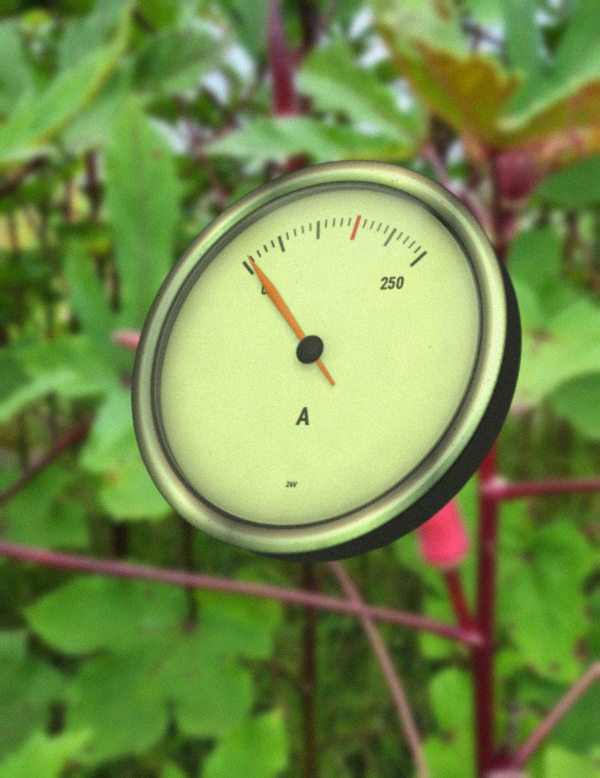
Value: 10,A
